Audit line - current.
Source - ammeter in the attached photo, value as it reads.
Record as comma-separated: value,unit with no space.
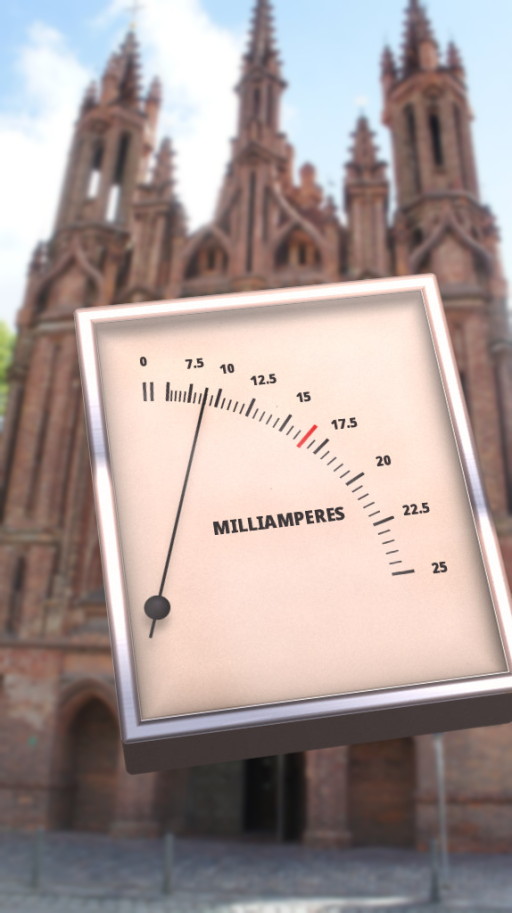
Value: 9,mA
